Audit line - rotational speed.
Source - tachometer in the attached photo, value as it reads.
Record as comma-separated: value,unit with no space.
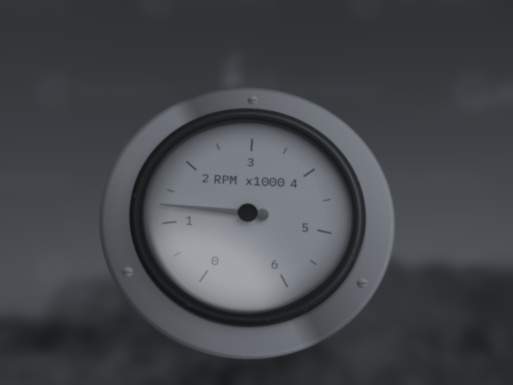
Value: 1250,rpm
